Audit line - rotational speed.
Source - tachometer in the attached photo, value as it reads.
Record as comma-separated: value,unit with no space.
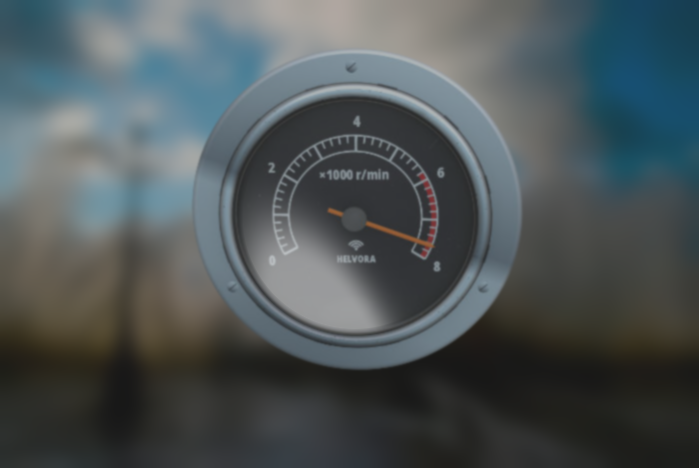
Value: 7600,rpm
